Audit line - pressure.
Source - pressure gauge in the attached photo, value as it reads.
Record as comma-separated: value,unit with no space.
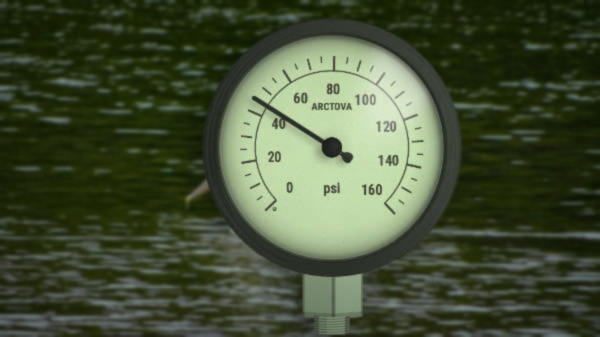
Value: 45,psi
